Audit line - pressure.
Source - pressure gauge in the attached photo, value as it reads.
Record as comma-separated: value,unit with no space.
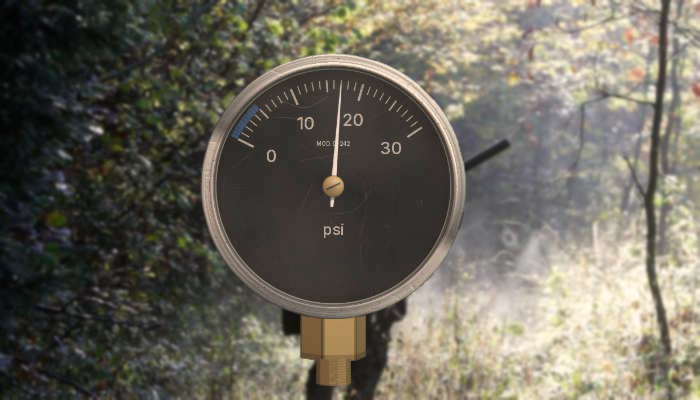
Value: 17,psi
